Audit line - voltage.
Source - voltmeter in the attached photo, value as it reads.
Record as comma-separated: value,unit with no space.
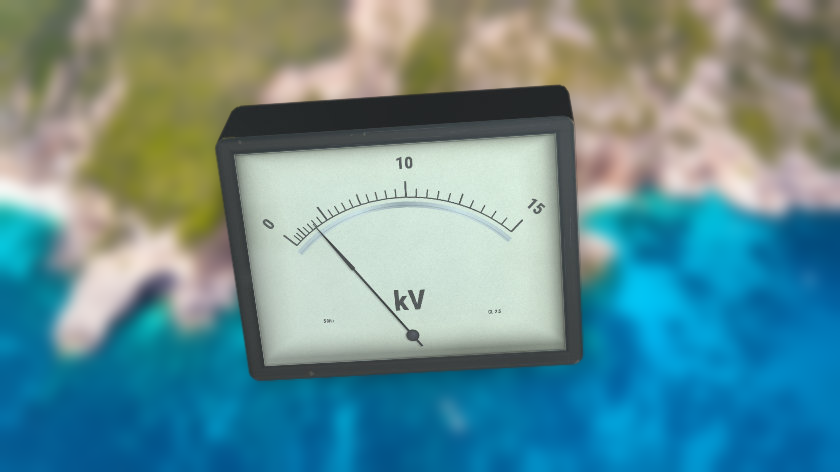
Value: 4,kV
